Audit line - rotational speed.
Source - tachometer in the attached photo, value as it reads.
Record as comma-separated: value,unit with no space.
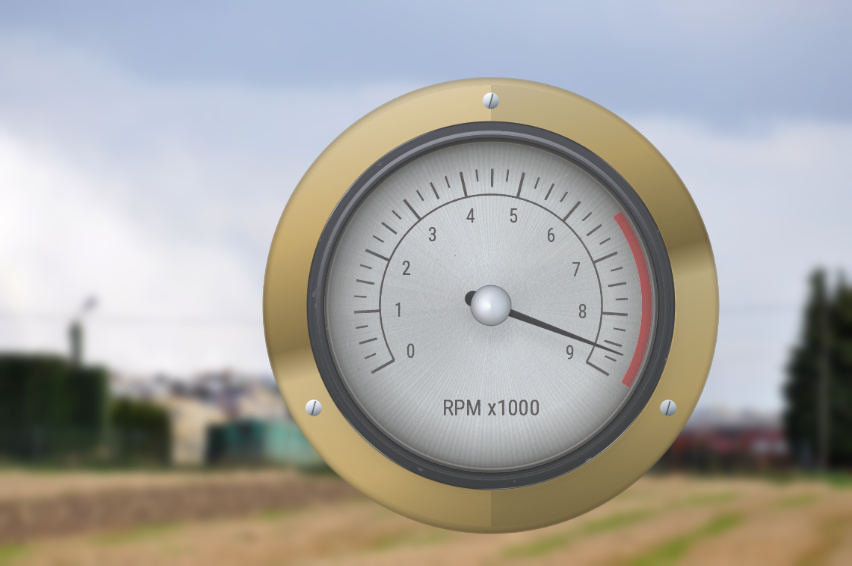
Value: 8625,rpm
